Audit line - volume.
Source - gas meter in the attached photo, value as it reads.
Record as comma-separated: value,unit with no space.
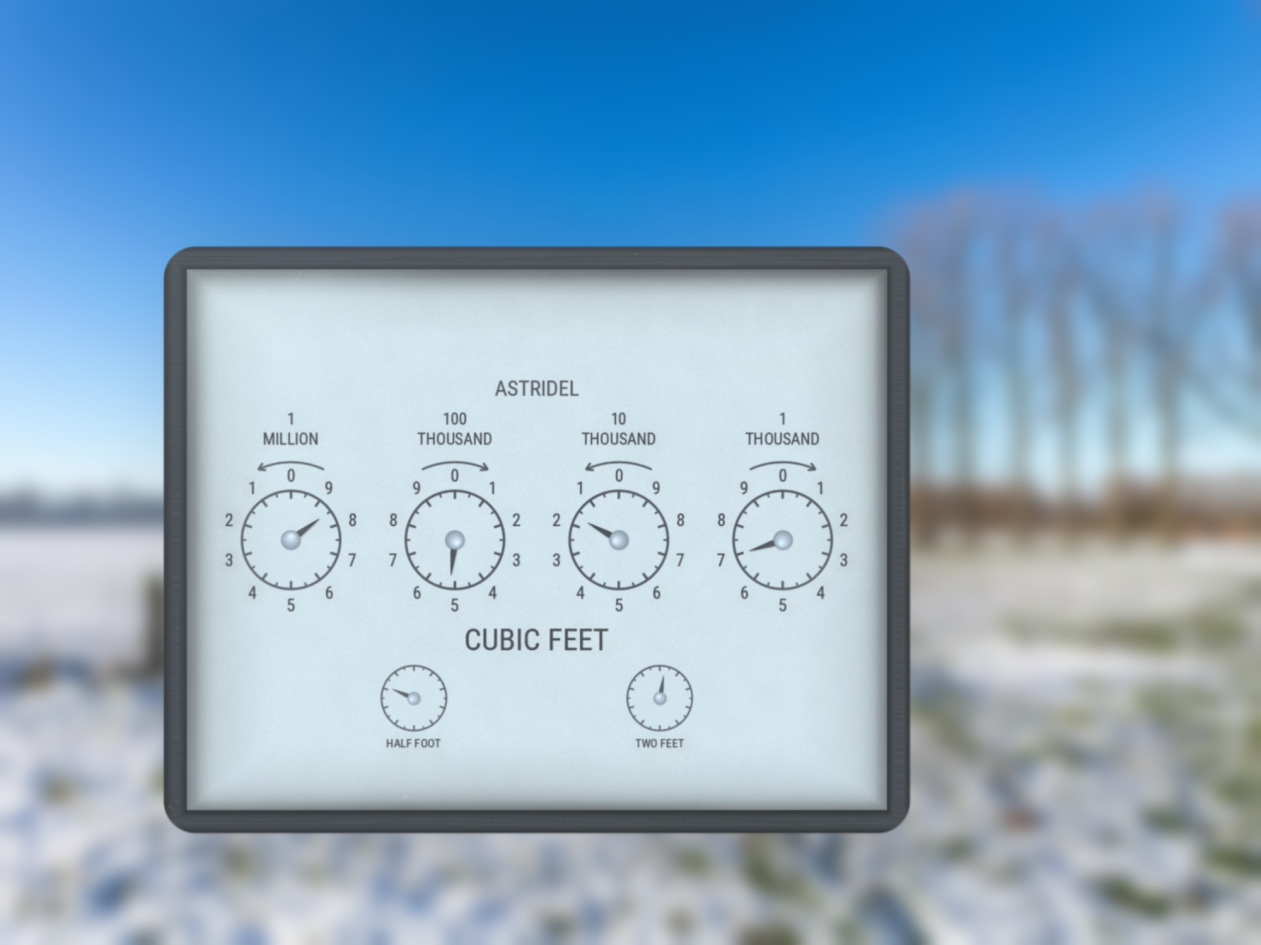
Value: 851700,ft³
